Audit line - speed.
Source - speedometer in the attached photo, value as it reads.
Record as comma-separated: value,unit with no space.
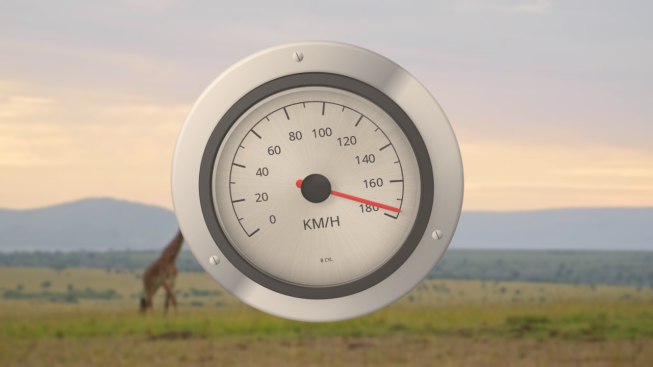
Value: 175,km/h
